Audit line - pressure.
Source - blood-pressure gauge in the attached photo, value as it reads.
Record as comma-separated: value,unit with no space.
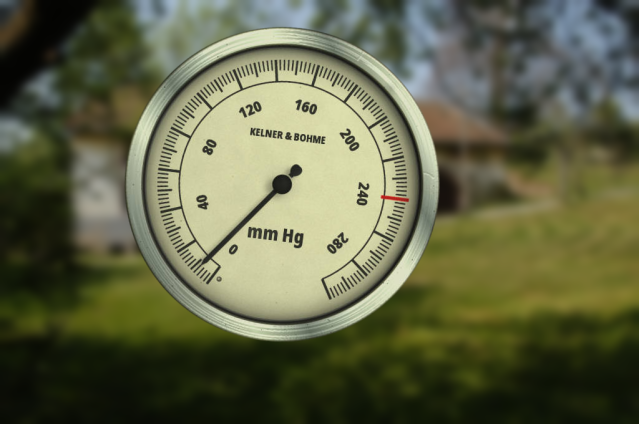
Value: 8,mmHg
